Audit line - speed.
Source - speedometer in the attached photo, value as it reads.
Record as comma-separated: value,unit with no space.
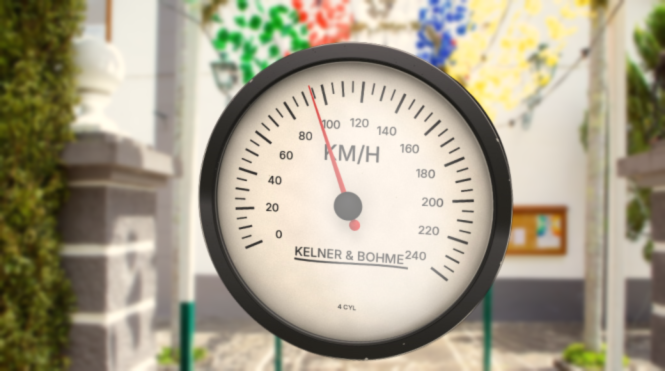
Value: 95,km/h
